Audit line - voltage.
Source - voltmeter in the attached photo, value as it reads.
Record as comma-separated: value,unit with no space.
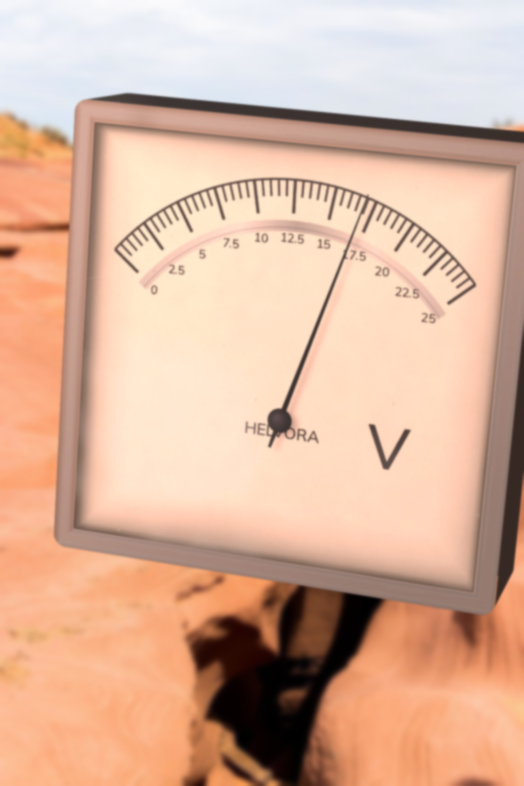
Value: 17,V
